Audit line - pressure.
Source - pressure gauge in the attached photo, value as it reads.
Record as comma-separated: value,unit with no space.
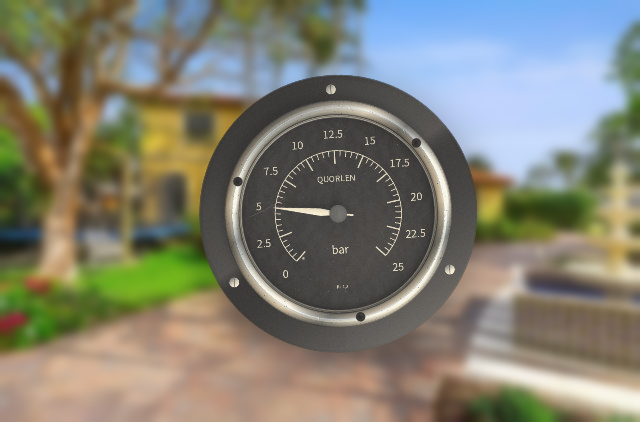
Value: 5,bar
